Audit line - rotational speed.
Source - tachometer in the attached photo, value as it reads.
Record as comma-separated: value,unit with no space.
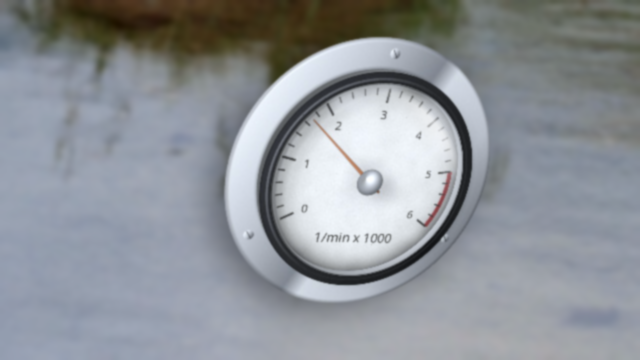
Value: 1700,rpm
